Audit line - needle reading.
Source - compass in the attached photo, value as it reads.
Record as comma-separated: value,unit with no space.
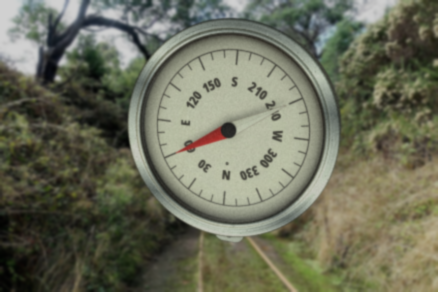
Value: 60,°
